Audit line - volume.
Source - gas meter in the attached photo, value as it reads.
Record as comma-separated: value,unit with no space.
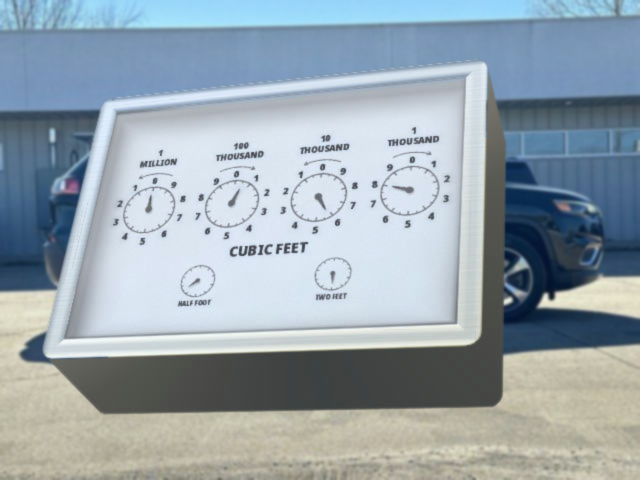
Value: 5800,ft³
